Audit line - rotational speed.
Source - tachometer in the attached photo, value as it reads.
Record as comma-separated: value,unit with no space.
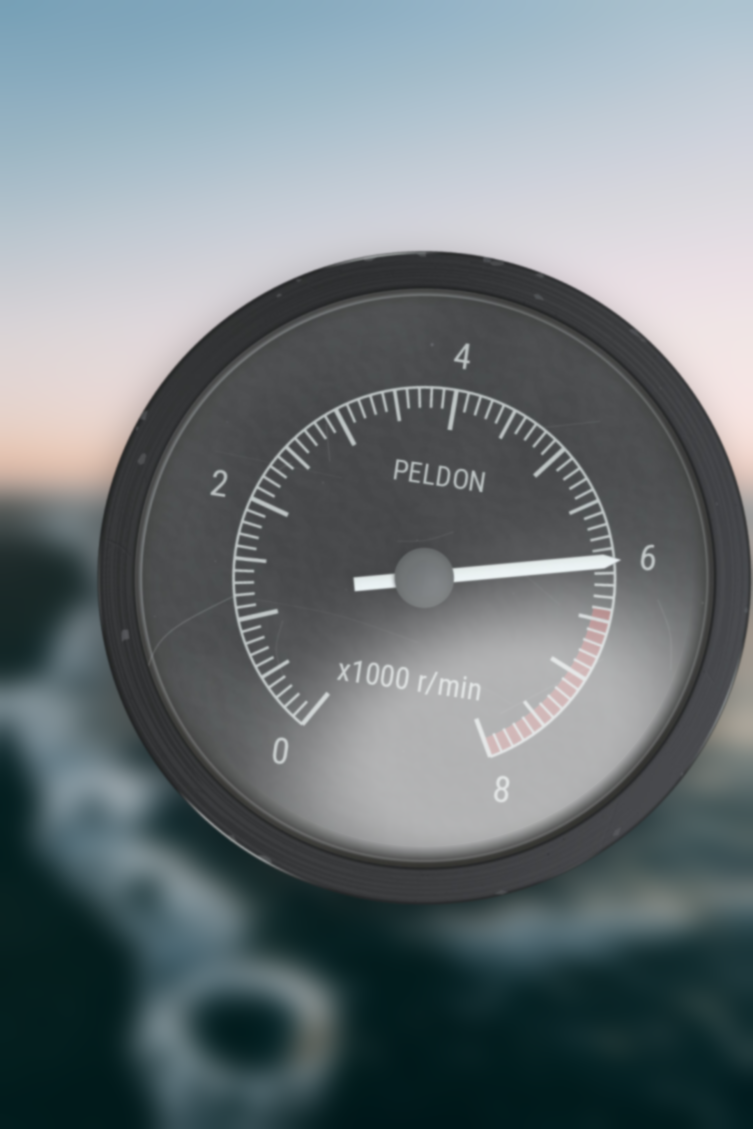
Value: 6000,rpm
